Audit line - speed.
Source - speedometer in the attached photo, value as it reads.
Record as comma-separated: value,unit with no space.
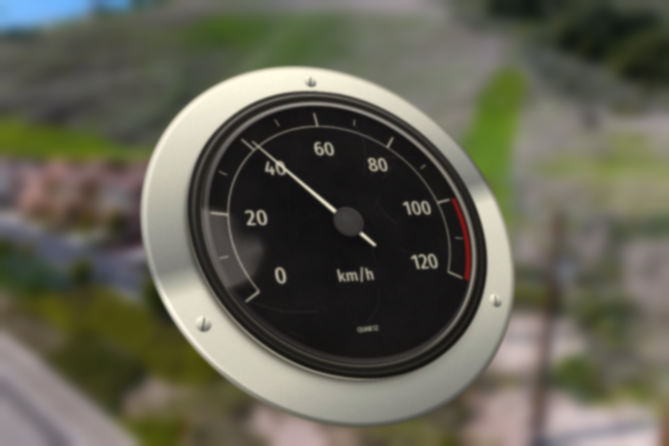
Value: 40,km/h
